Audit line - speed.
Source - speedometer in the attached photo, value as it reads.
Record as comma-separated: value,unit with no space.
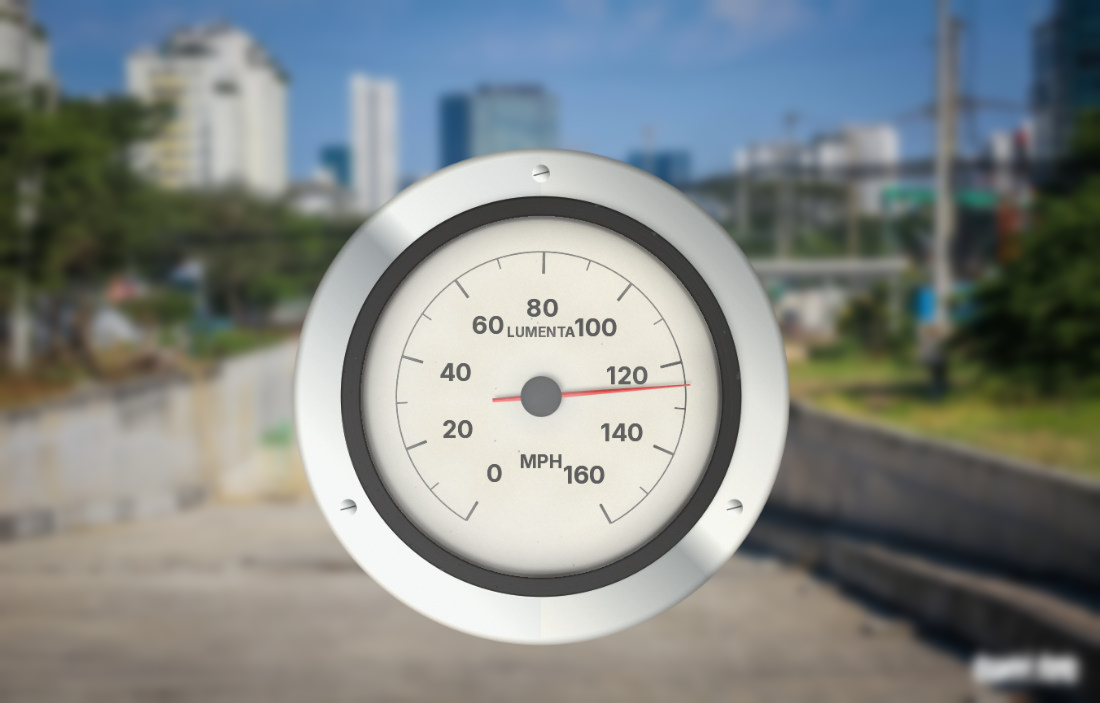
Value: 125,mph
